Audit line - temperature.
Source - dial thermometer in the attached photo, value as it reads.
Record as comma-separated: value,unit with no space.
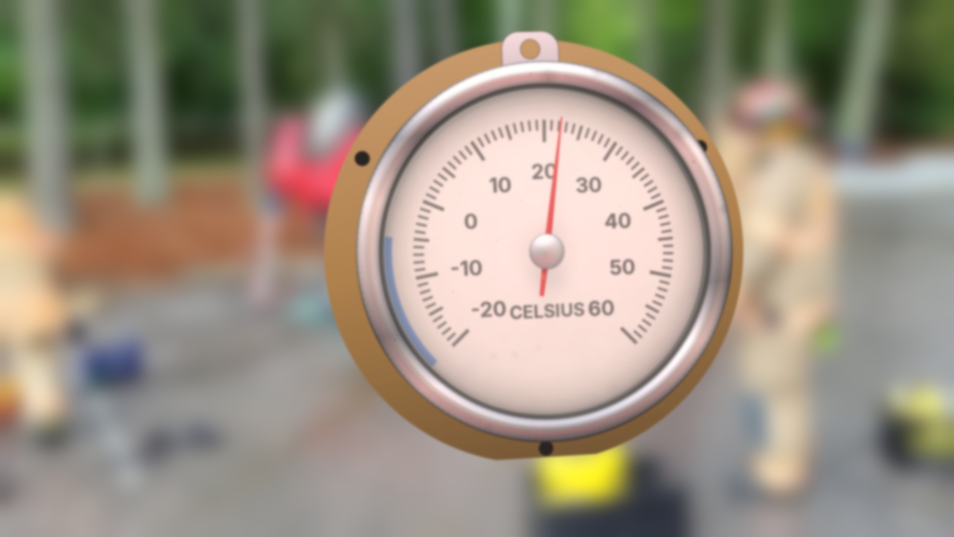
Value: 22,°C
